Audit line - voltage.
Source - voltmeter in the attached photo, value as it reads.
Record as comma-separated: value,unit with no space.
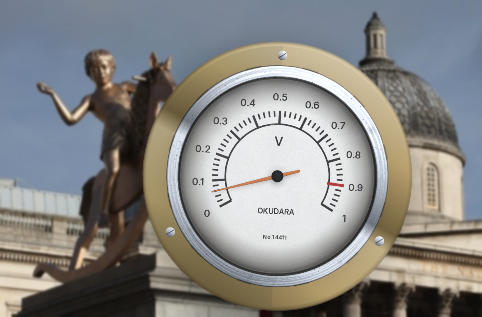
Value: 0.06,V
